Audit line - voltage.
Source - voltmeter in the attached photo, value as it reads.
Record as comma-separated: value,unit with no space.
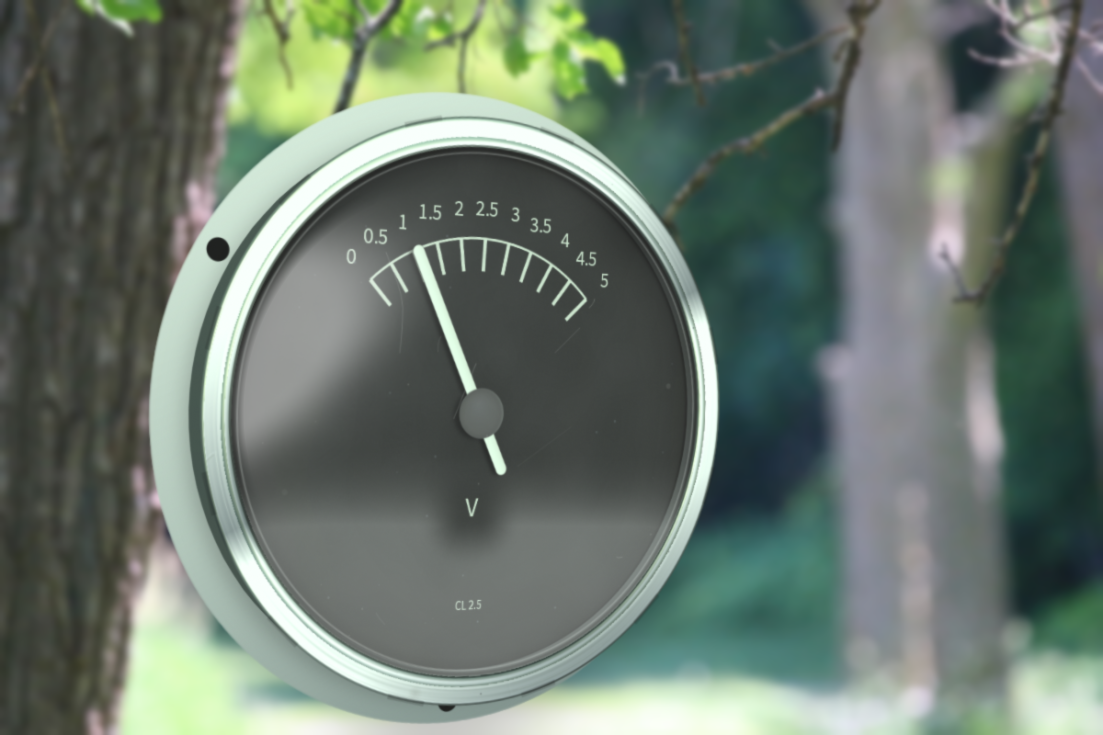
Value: 1,V
